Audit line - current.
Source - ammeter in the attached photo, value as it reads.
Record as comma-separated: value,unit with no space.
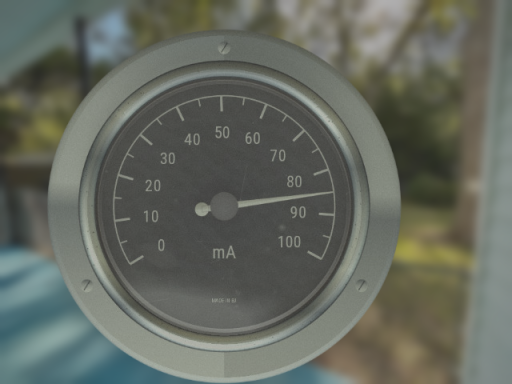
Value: 85,mA
